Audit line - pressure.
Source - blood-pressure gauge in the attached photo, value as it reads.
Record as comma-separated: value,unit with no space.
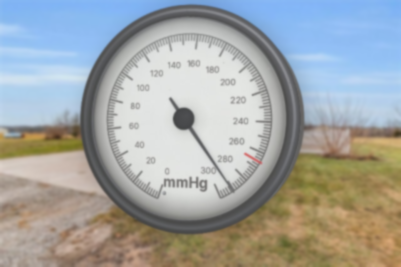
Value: 290,mmHg
